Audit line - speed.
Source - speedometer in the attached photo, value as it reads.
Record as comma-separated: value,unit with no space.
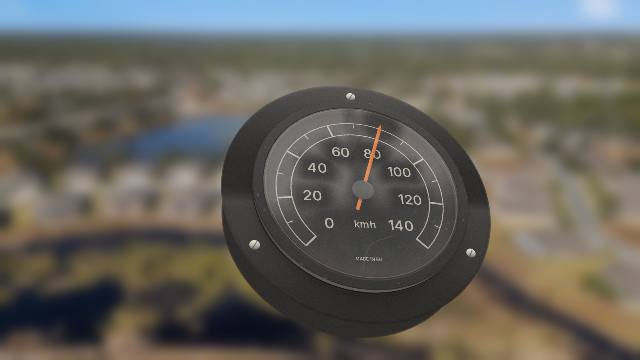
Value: 80,km/h
